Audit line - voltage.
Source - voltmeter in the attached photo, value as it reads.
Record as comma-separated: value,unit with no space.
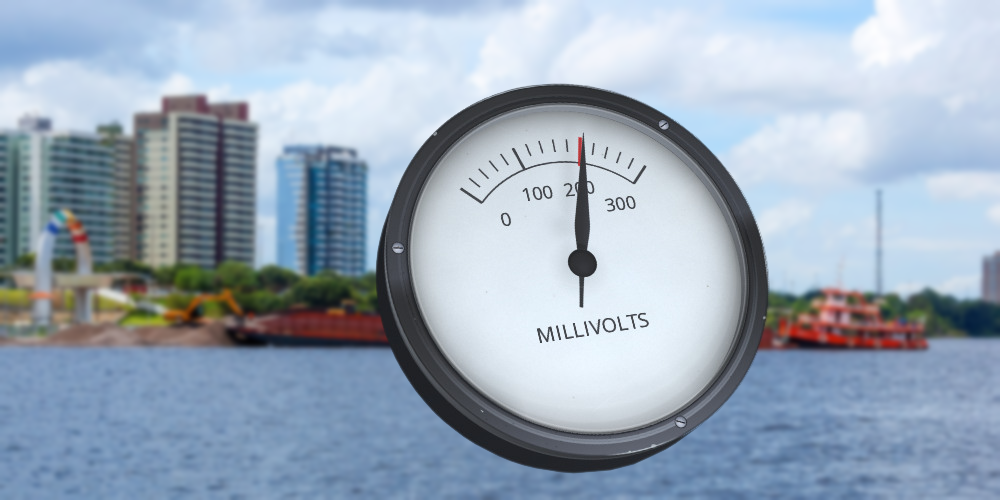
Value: 200,mV
